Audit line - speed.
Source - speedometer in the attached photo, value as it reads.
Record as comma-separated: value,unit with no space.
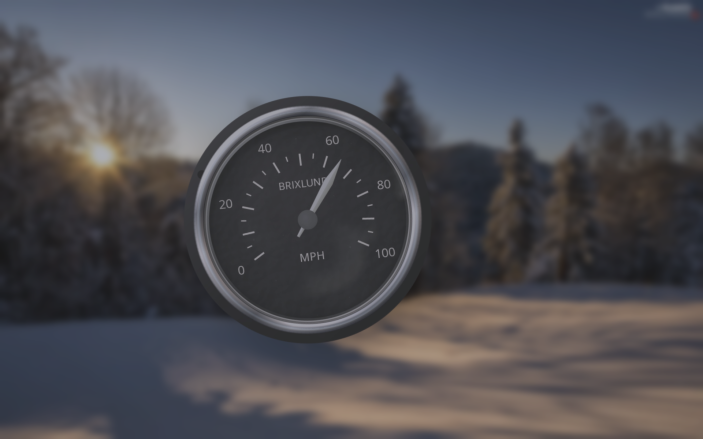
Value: 65,mph
